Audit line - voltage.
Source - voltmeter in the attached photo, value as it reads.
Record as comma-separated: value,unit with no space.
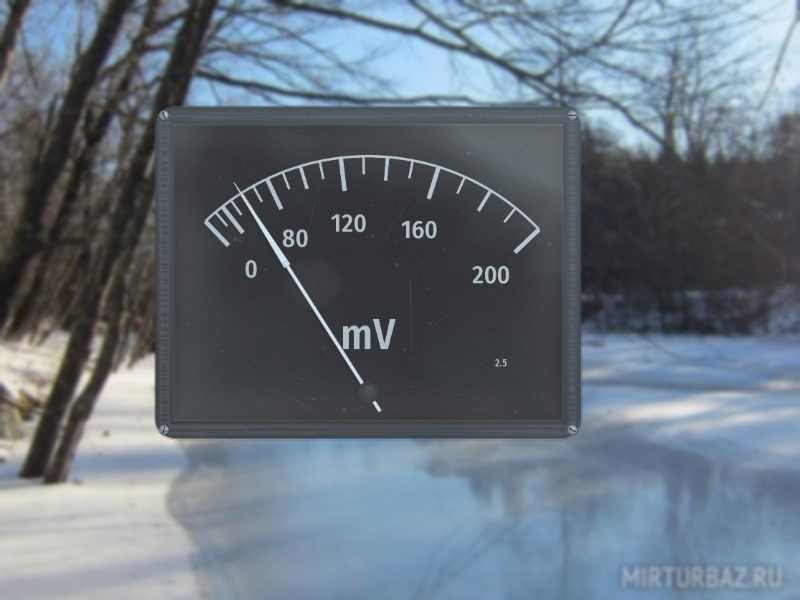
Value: 60,mV
